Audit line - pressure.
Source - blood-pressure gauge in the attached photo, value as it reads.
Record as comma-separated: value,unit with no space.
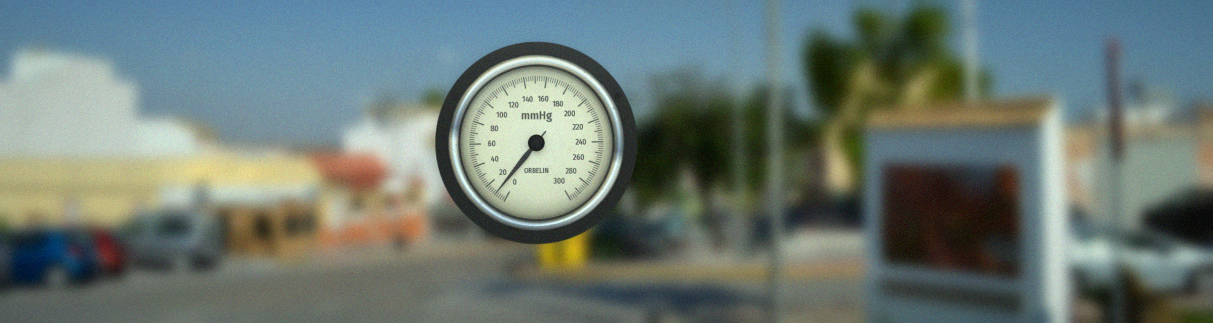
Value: 10,mmHg
